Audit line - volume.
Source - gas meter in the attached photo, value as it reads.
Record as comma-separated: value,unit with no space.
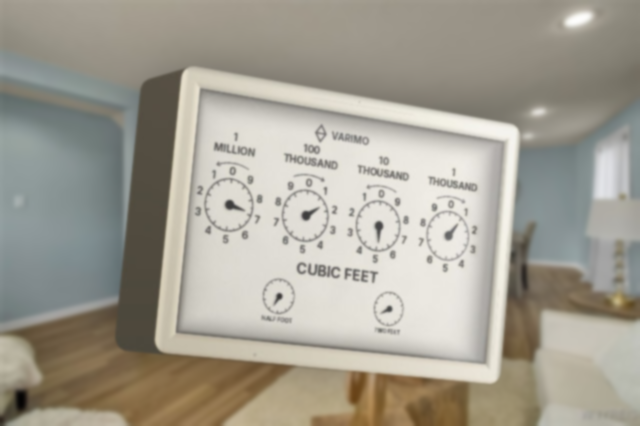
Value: 715100,ft³
